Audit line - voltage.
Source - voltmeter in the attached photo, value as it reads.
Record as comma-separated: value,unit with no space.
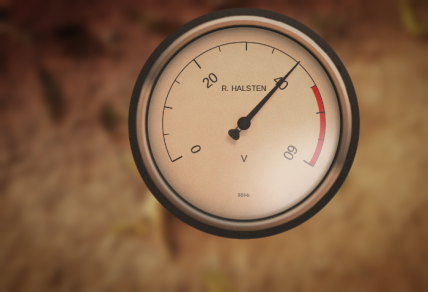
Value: 40,V
